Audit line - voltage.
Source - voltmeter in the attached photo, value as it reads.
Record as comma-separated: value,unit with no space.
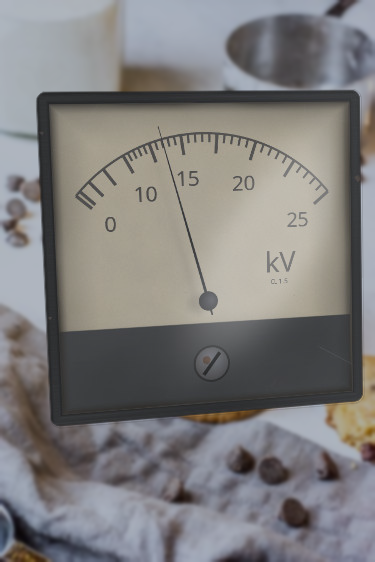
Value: 13.5,kV
